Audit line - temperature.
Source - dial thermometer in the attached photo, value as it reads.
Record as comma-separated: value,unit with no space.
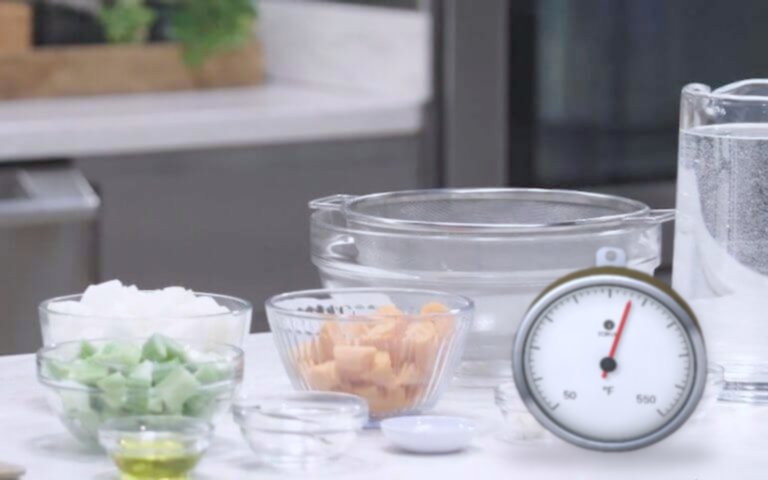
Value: 330,°F
